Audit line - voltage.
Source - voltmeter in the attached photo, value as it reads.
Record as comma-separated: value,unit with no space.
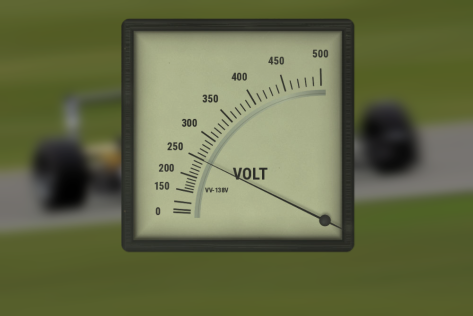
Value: 250,V
